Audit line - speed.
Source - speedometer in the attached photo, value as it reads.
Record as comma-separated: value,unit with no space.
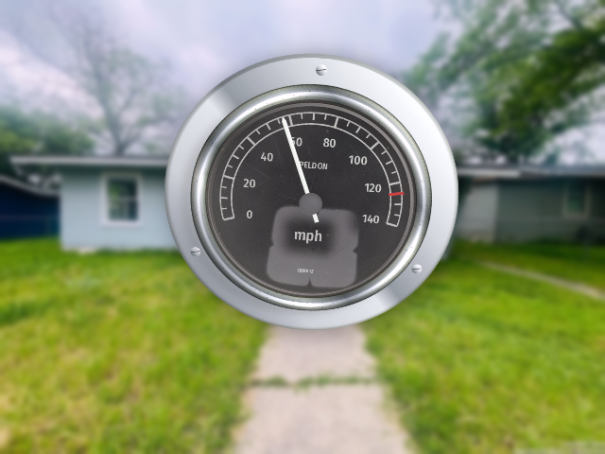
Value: 57.5,mph
